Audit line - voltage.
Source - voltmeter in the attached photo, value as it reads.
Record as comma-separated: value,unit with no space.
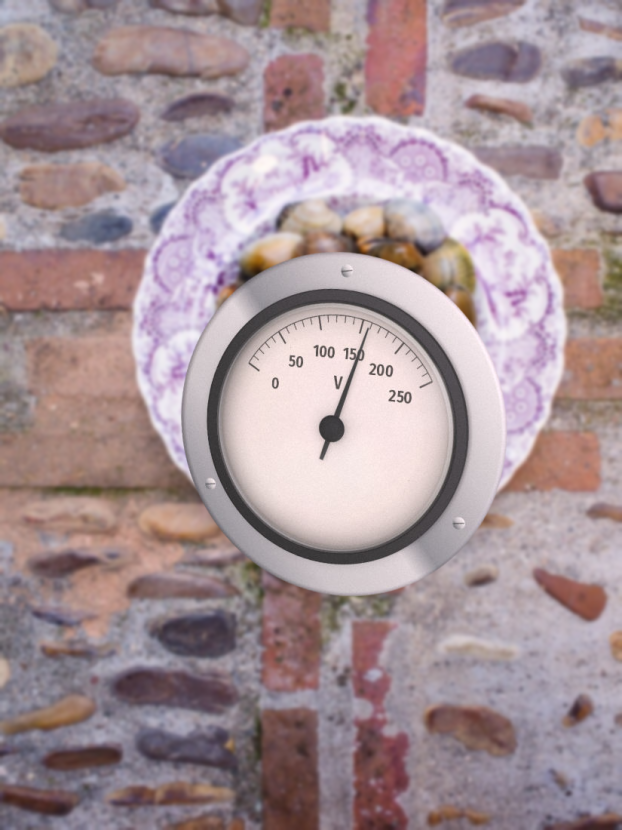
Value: 160,V
